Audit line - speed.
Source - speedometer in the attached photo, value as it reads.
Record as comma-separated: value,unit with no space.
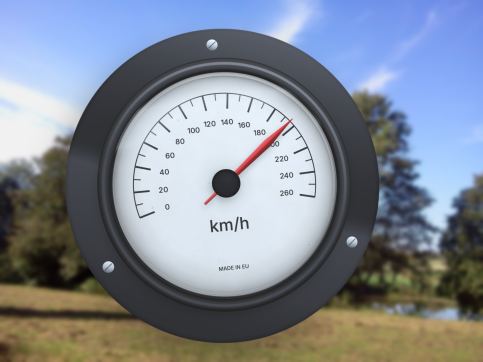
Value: 195,km/h
